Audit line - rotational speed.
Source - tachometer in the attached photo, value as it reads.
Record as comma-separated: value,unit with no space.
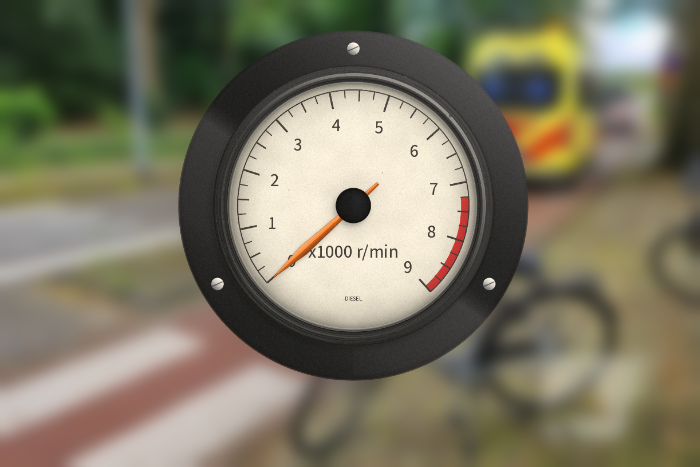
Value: 0,rpm
